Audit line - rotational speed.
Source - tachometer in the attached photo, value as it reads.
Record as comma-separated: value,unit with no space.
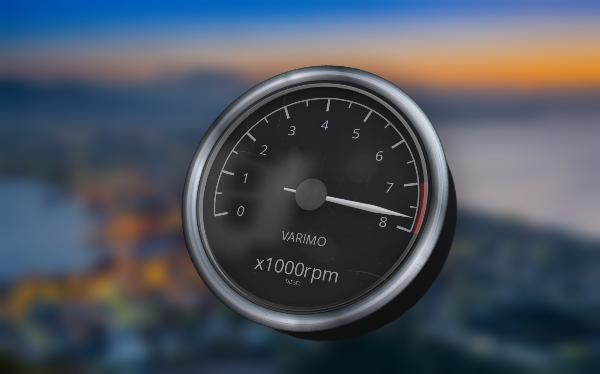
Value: 7750,rpm
